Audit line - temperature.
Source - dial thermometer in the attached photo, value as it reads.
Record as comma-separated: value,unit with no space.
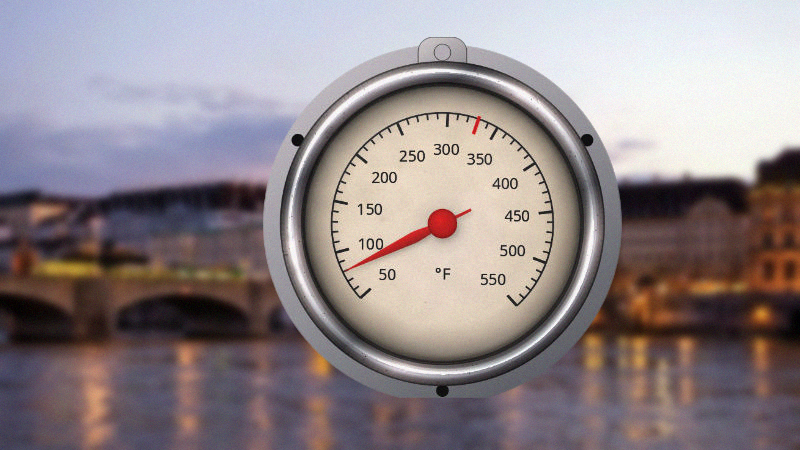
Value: 80,°F
